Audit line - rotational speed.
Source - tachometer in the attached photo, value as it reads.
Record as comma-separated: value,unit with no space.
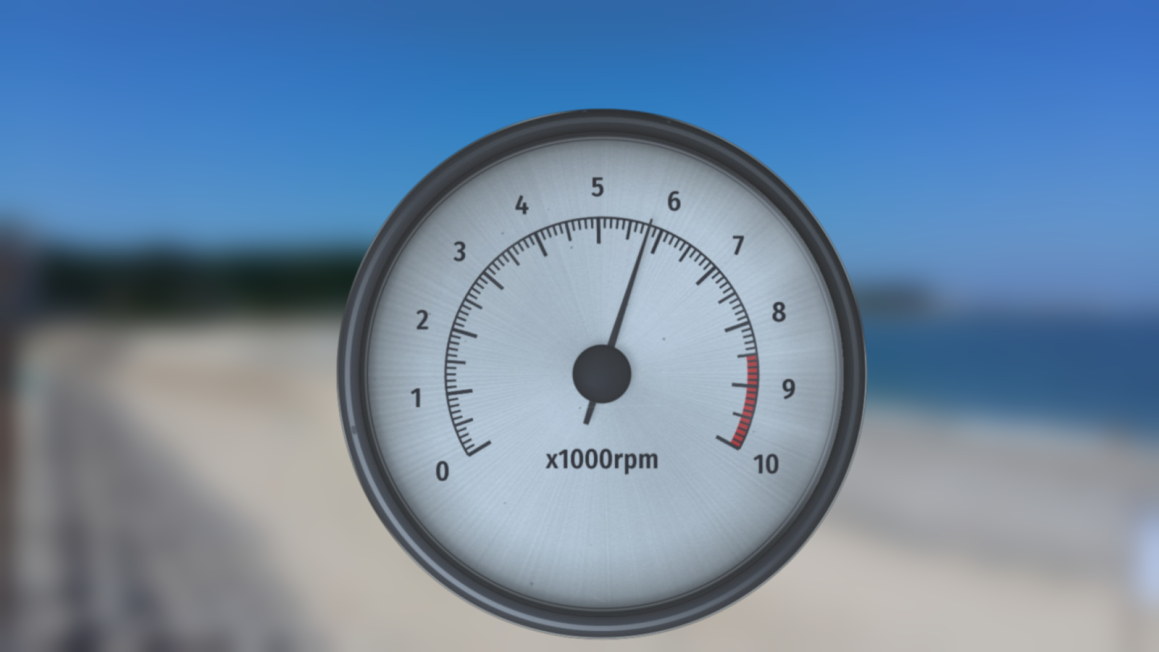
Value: 5800,rpm
